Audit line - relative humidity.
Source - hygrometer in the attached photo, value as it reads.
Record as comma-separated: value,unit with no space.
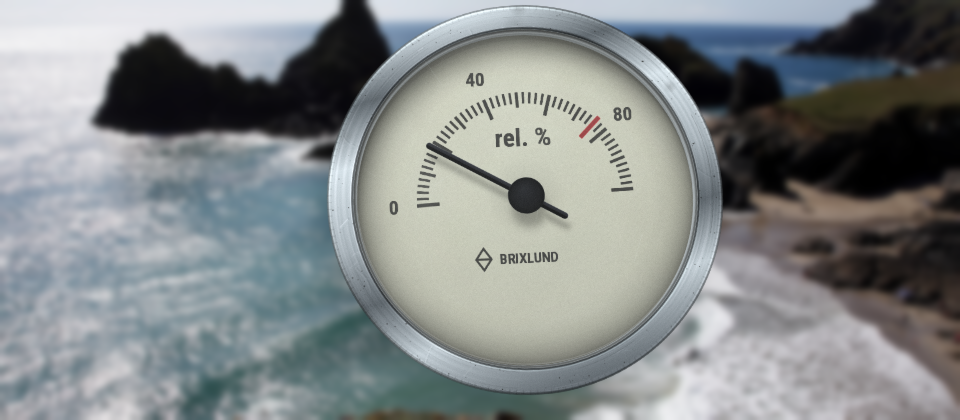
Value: 18,%
